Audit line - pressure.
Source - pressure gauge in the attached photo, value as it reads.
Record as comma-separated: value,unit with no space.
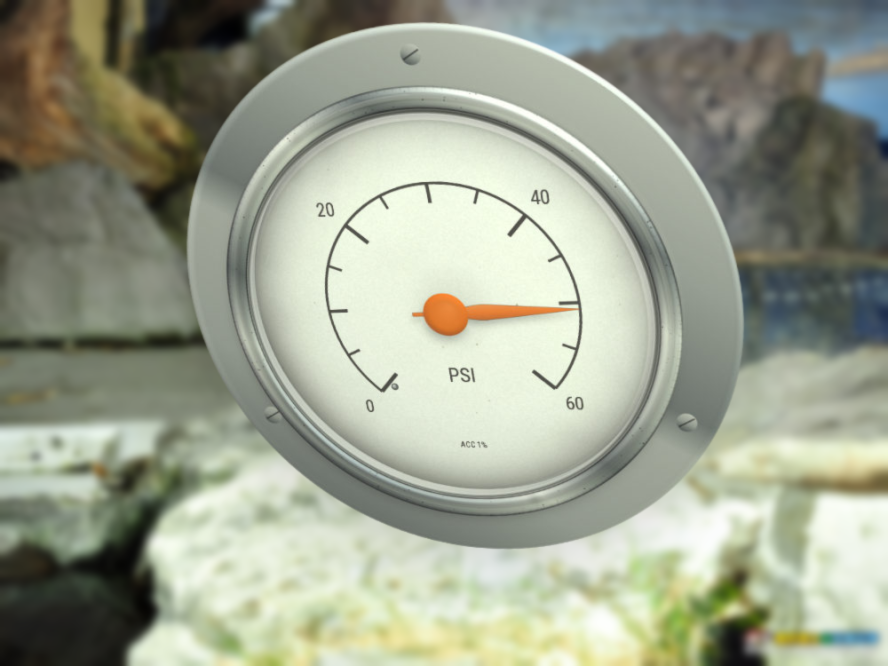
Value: 50,psi
